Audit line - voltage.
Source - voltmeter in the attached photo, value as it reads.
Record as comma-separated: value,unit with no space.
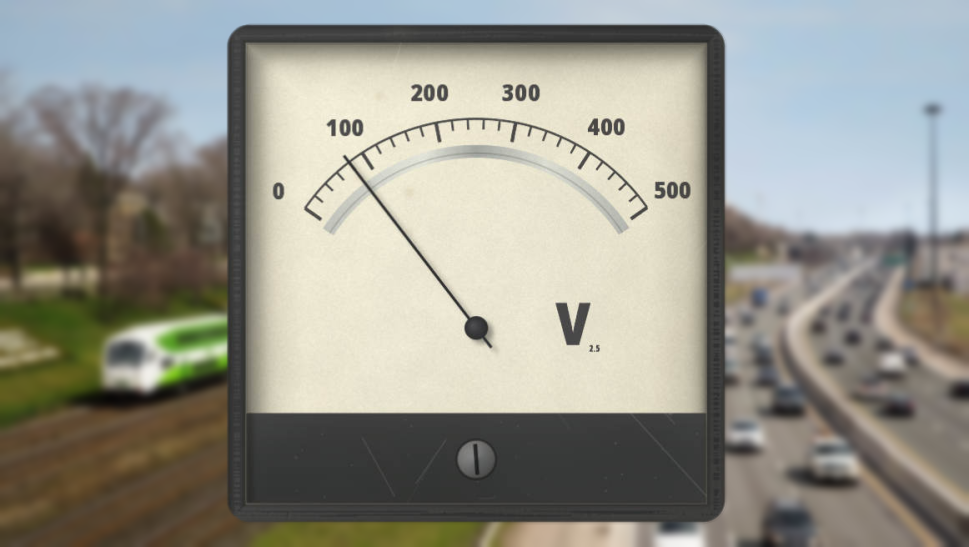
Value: 80,V
